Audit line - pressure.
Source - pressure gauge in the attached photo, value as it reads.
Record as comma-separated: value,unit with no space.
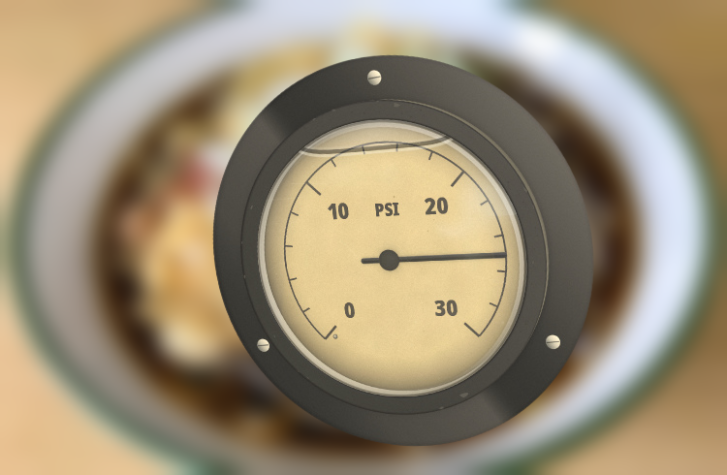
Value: 25,psi
